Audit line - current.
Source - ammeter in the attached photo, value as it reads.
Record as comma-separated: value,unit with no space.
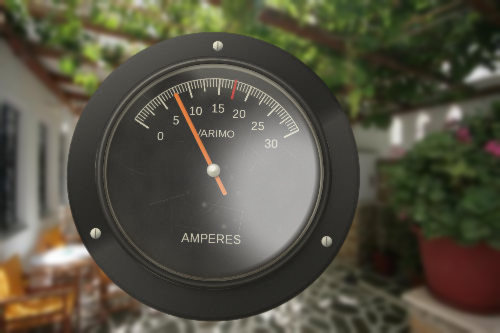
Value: 7.5,A
